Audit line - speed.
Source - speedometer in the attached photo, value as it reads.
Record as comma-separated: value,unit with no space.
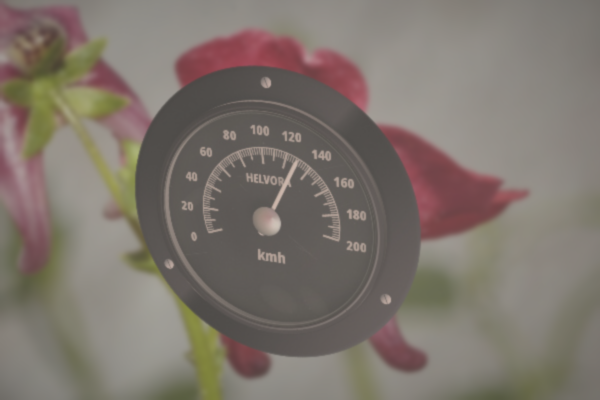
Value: 130,km/h
